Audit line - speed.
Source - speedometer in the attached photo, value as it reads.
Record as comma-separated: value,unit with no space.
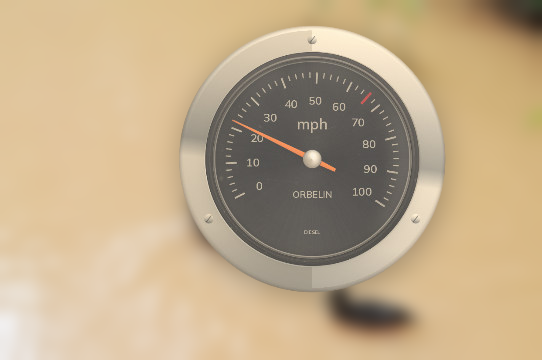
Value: 22,mph
